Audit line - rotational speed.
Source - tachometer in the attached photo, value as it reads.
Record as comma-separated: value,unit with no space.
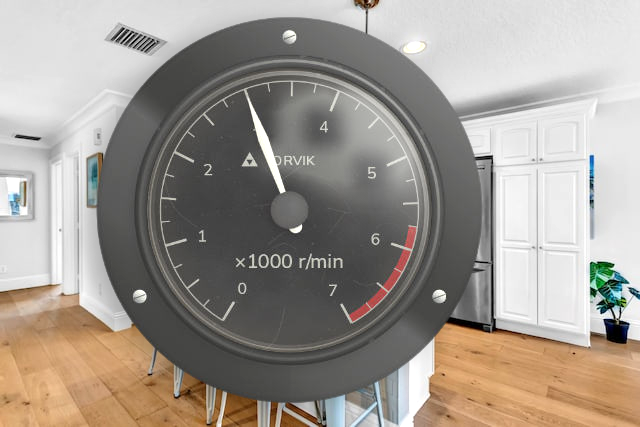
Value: 3000,rpm
